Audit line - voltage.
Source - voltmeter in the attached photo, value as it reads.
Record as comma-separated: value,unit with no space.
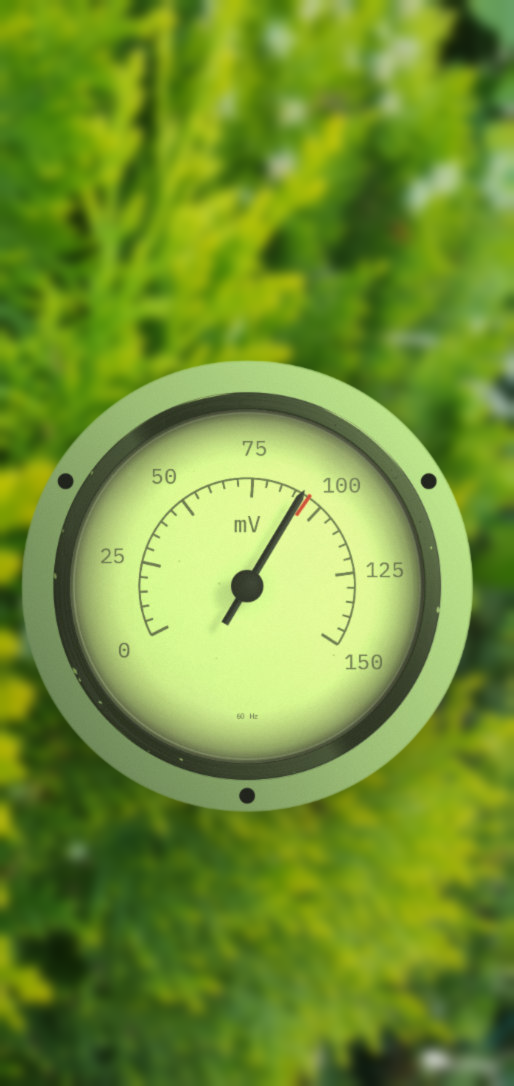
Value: 92.5,mV
